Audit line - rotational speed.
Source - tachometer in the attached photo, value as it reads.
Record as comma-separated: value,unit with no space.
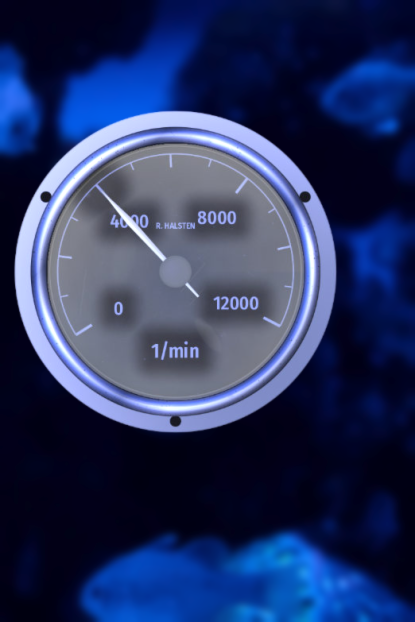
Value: 4000,rpm
